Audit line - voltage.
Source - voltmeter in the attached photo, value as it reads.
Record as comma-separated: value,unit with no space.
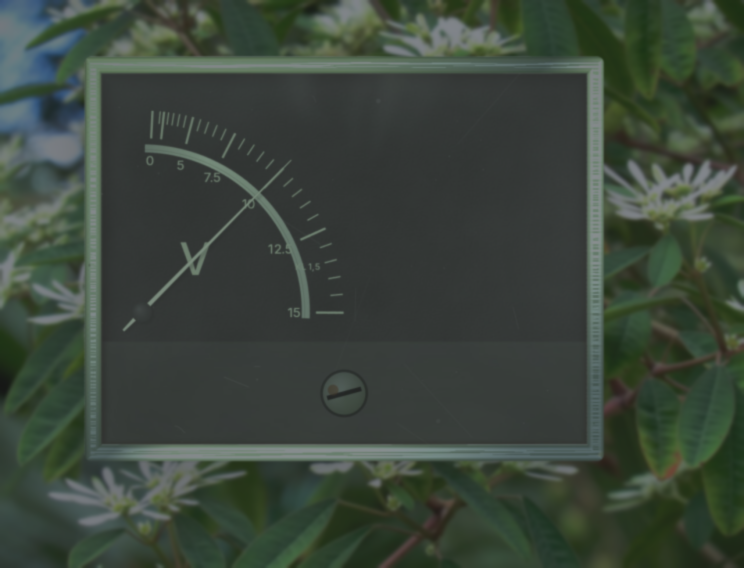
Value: 10,V
